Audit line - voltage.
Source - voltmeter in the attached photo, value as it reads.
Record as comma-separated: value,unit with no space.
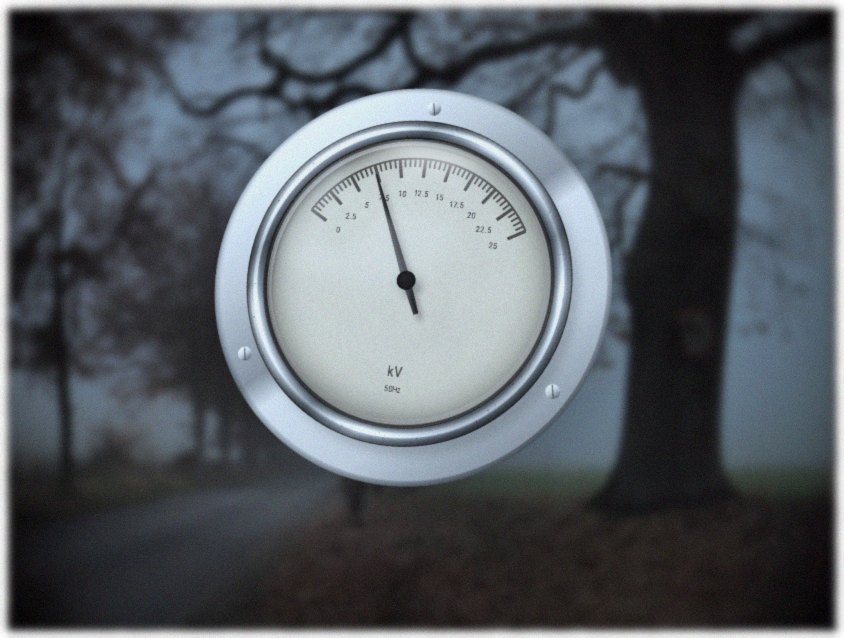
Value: 7.5,kV
